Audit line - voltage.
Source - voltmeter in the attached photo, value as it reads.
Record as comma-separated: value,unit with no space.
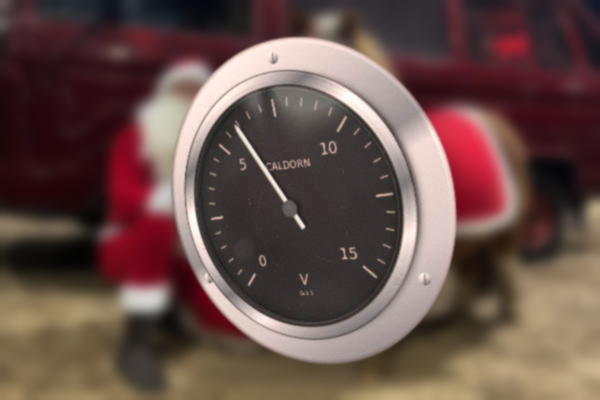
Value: 6,V
